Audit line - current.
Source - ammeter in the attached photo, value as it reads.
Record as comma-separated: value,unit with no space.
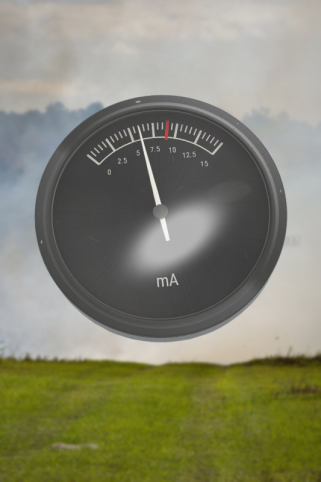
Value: 6,mA
